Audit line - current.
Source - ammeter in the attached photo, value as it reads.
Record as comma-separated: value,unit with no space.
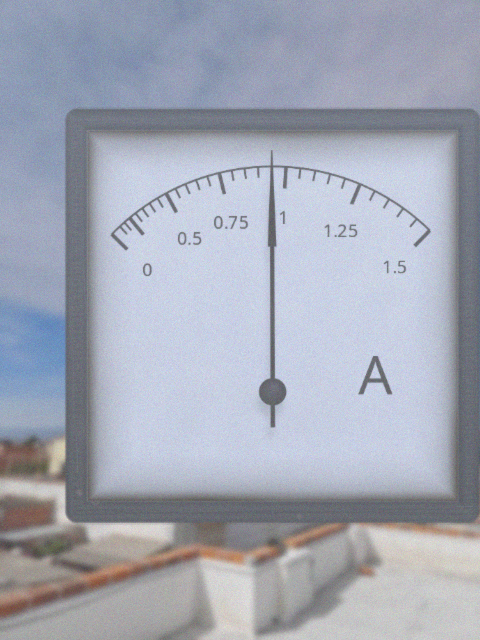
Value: 0.95,A
